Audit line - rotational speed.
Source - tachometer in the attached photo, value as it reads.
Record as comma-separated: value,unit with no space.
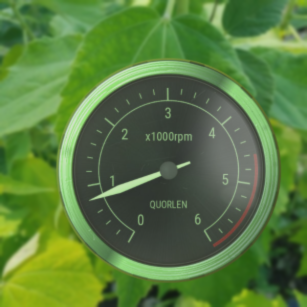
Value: 800,rpm
